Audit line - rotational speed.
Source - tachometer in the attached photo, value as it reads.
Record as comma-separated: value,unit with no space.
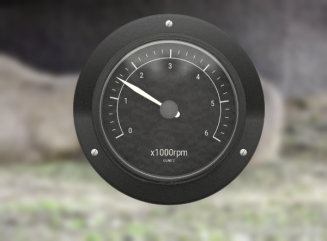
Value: 1500,rpm
